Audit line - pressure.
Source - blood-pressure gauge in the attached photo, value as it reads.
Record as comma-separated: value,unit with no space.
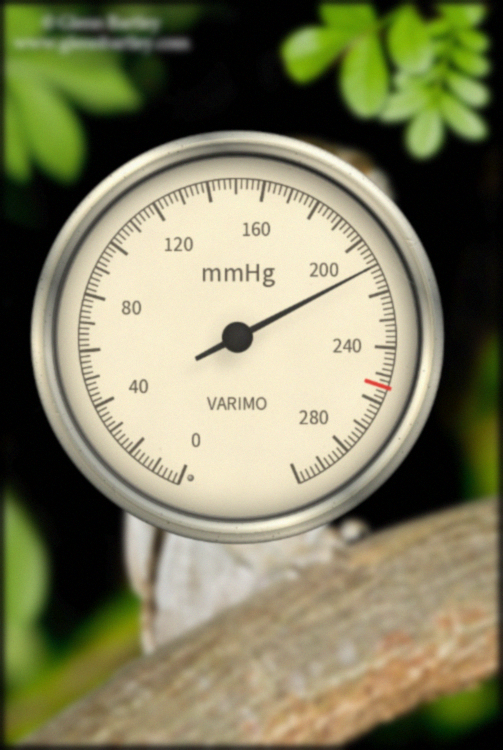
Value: 210,mmHg
